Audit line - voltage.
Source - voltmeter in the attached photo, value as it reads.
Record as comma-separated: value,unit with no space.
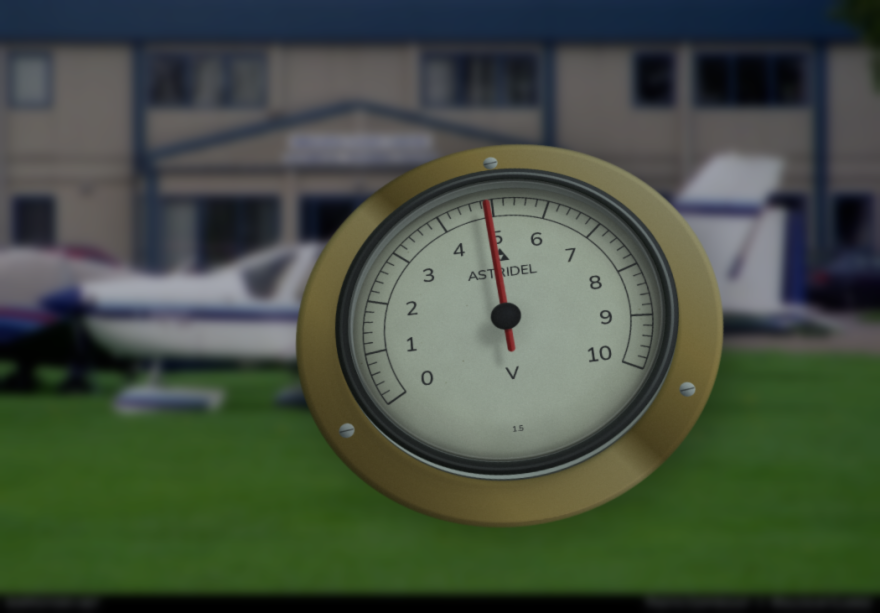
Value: 4.9,V
